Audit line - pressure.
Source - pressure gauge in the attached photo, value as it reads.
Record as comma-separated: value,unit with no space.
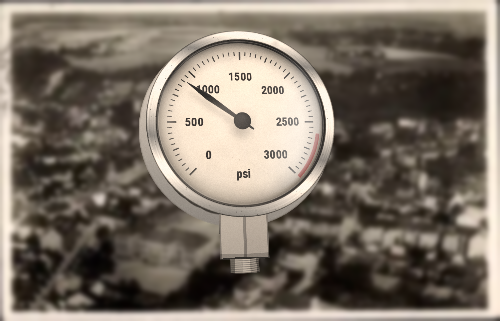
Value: 900,psi
